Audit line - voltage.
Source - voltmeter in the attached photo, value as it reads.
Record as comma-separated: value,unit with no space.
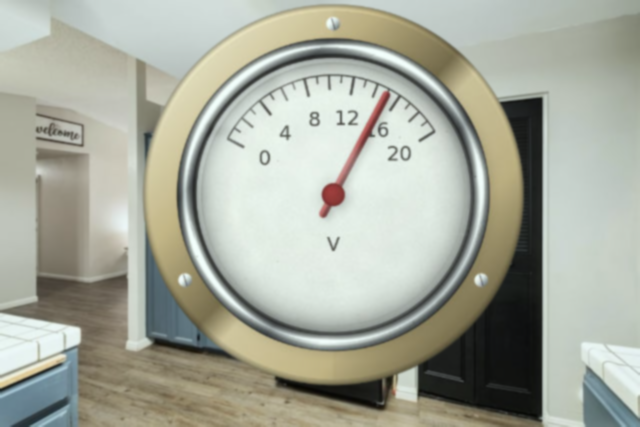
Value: 15,V
